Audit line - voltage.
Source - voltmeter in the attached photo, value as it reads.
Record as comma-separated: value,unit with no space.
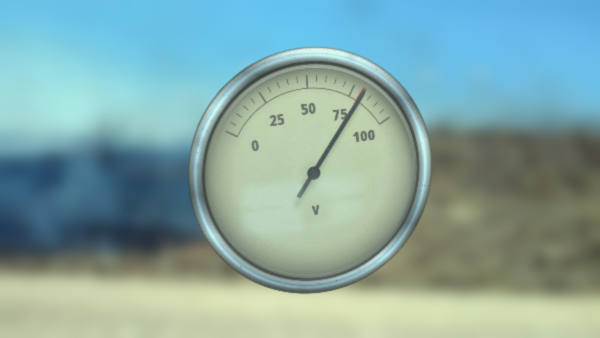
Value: 80,V
